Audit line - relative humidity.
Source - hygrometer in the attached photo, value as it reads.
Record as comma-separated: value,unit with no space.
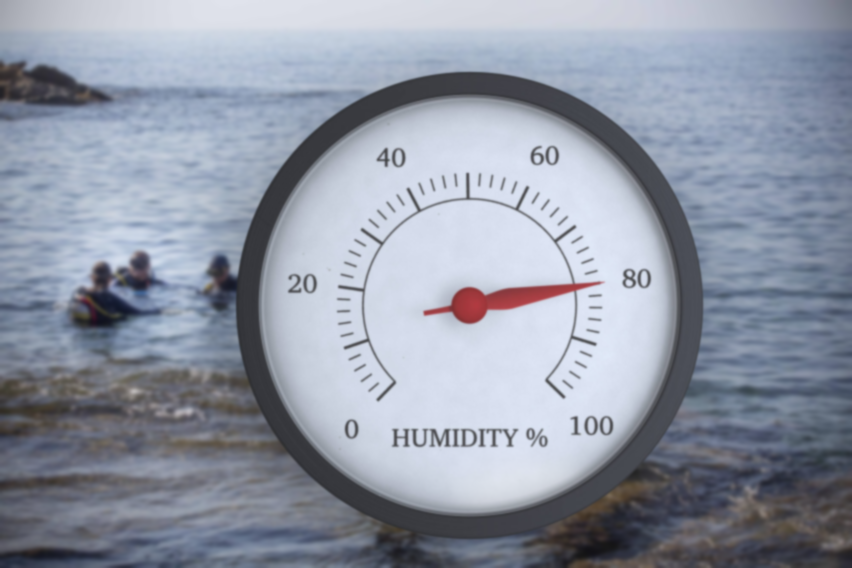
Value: 80,%
